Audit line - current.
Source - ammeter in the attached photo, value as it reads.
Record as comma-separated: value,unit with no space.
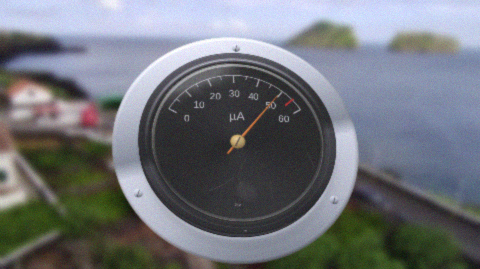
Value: 50,µA
